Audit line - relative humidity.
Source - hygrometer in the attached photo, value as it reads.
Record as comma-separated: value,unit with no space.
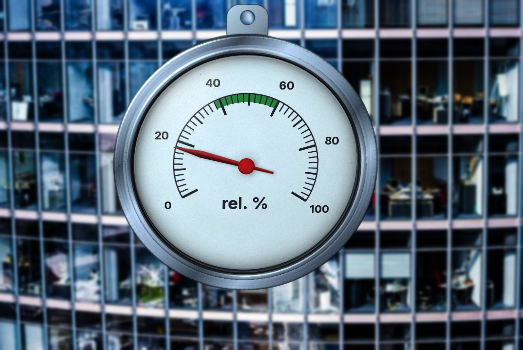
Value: 18,%
